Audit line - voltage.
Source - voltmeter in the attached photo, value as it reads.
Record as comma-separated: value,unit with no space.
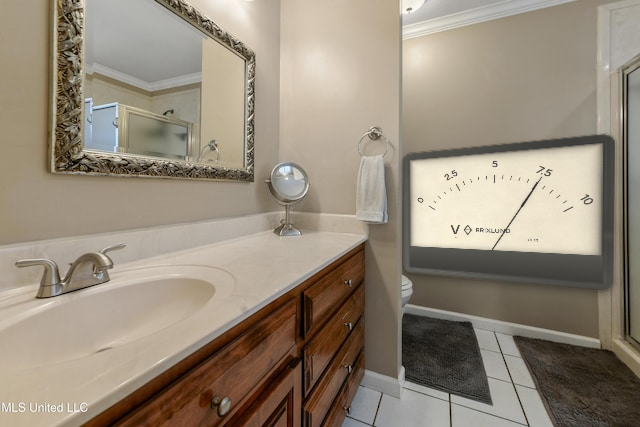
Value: 7.5,V
